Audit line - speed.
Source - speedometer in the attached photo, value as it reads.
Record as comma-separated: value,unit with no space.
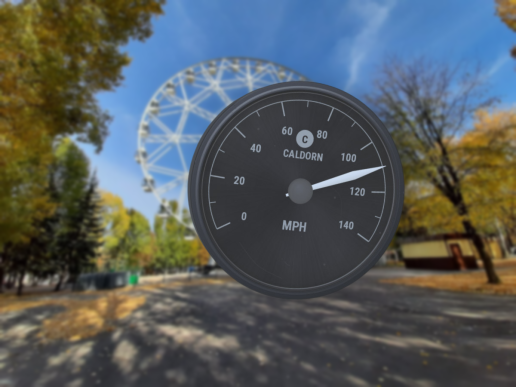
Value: 110,mph
